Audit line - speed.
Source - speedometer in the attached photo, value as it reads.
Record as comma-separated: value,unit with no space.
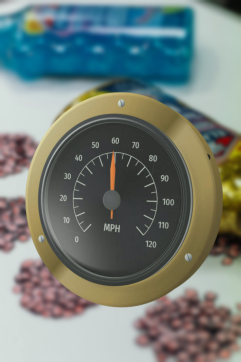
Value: 60,mph
